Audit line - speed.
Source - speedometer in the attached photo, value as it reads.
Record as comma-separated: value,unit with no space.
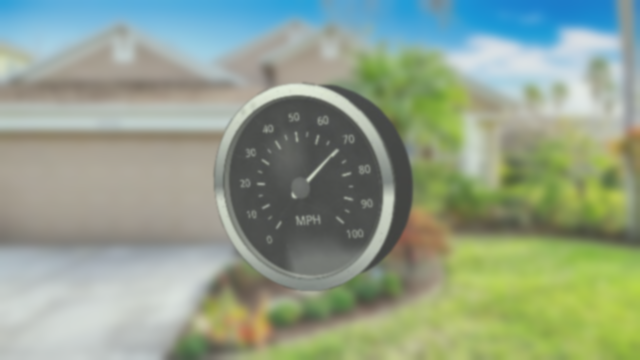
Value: 70,mph
